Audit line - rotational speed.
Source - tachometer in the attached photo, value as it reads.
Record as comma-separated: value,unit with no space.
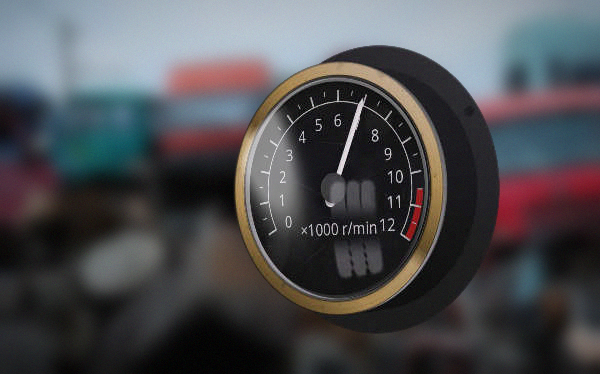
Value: 7000,rpm
